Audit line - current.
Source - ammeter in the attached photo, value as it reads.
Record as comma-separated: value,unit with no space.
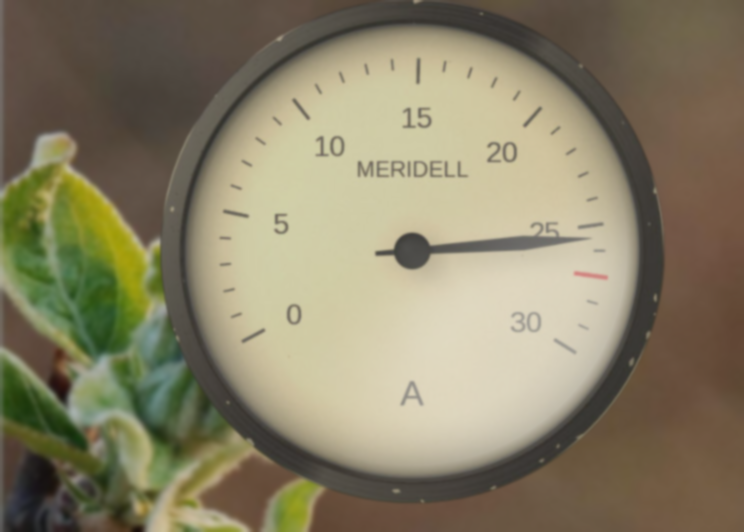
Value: 25.5,A
